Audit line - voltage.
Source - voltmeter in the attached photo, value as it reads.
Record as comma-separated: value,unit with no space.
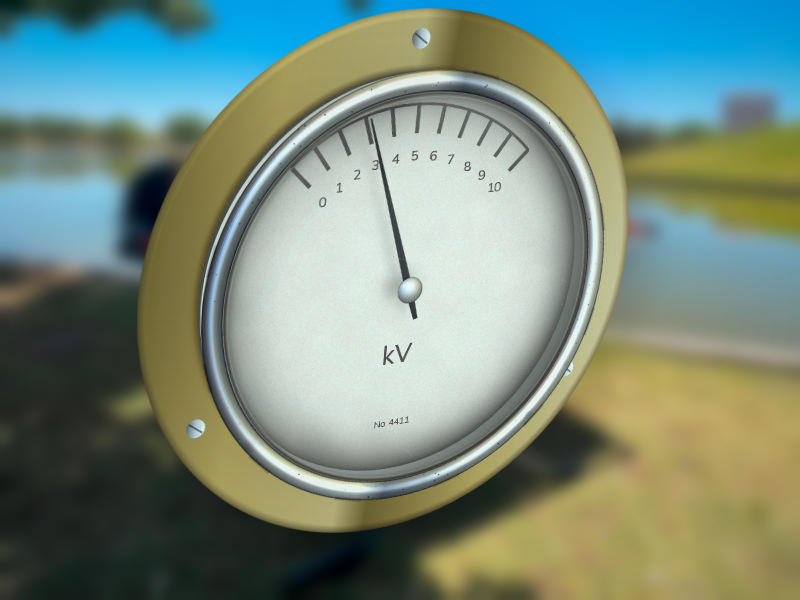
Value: 3,kV
